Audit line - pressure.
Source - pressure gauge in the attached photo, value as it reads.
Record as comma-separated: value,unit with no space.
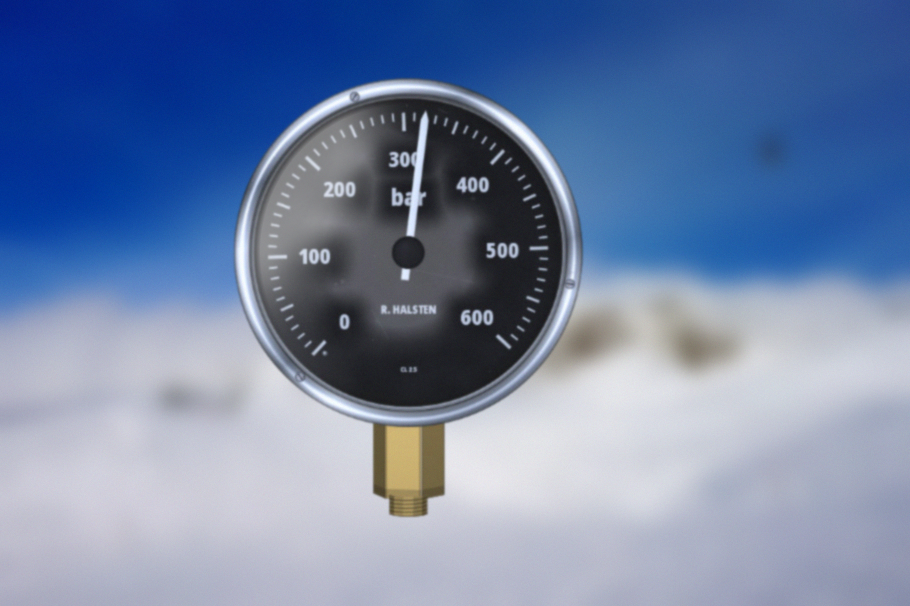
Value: 320,bar
